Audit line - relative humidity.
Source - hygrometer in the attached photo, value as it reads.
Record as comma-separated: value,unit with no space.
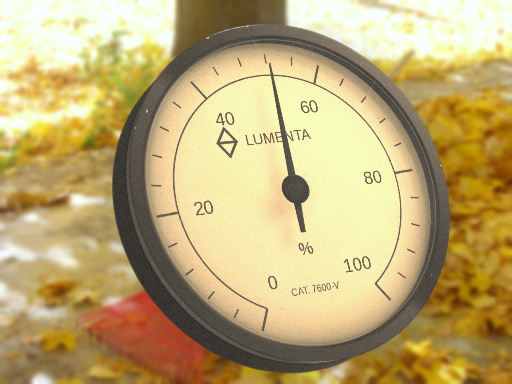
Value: 52,%
